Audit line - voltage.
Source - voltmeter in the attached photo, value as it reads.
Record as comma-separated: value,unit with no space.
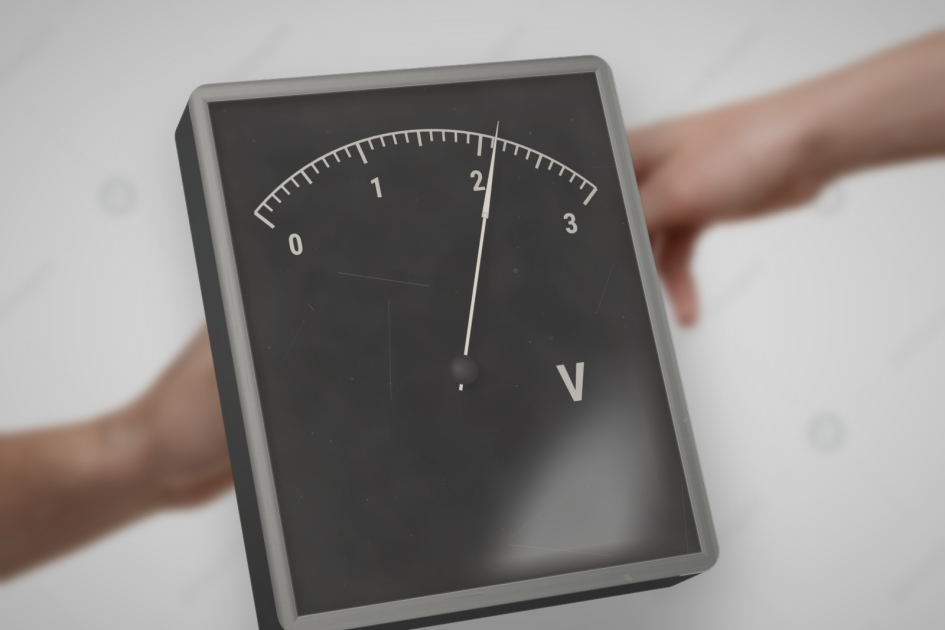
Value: 2.1,V
